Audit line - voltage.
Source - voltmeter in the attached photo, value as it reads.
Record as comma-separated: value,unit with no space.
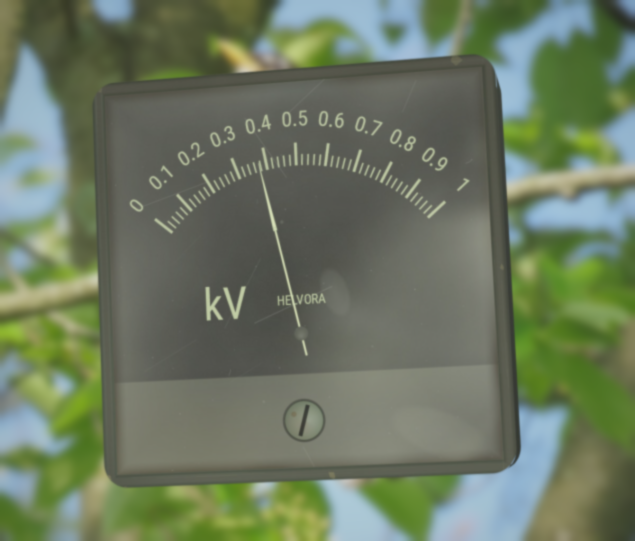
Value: 0.38,kV
